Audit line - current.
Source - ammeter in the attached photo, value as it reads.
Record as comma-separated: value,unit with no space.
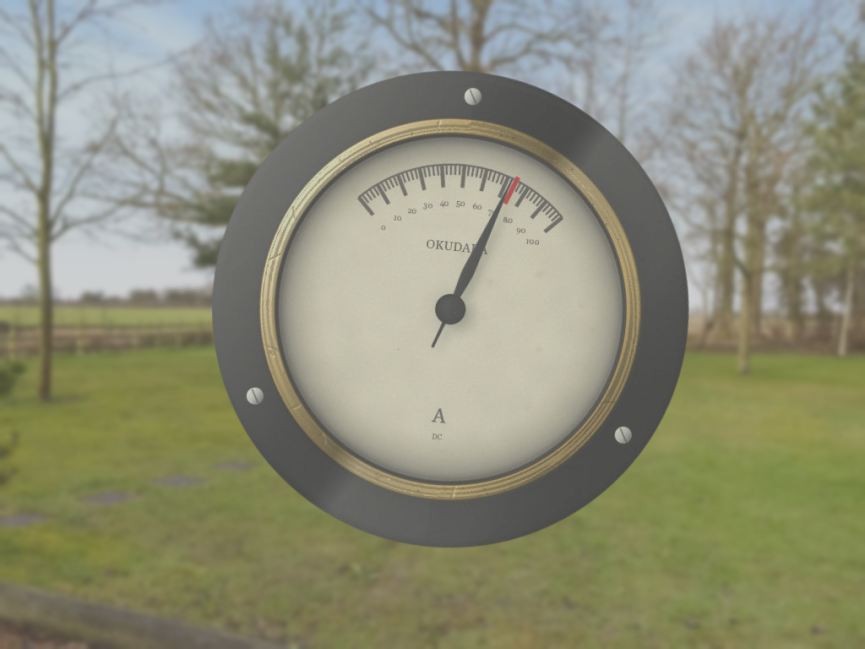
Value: 72,A
